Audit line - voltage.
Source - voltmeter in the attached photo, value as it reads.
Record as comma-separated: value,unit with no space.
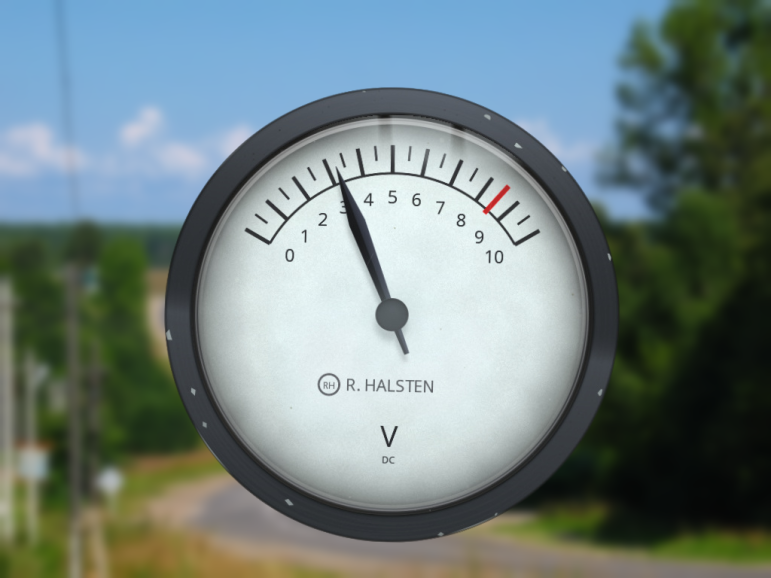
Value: 3.25,V
